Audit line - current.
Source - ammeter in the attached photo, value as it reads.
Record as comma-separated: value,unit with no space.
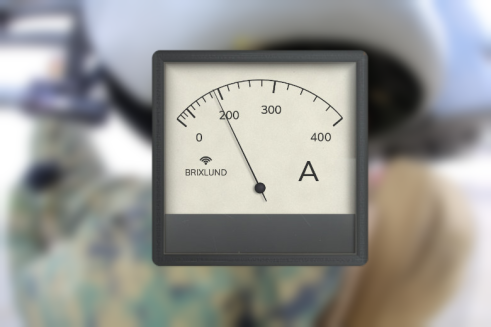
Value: 190,A
